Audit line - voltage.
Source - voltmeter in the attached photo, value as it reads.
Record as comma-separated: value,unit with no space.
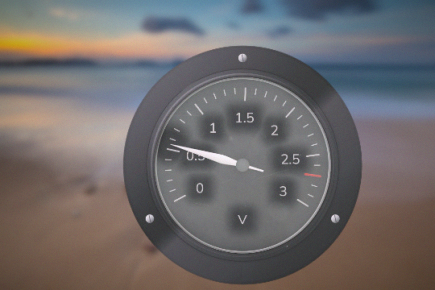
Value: 0.55,V
